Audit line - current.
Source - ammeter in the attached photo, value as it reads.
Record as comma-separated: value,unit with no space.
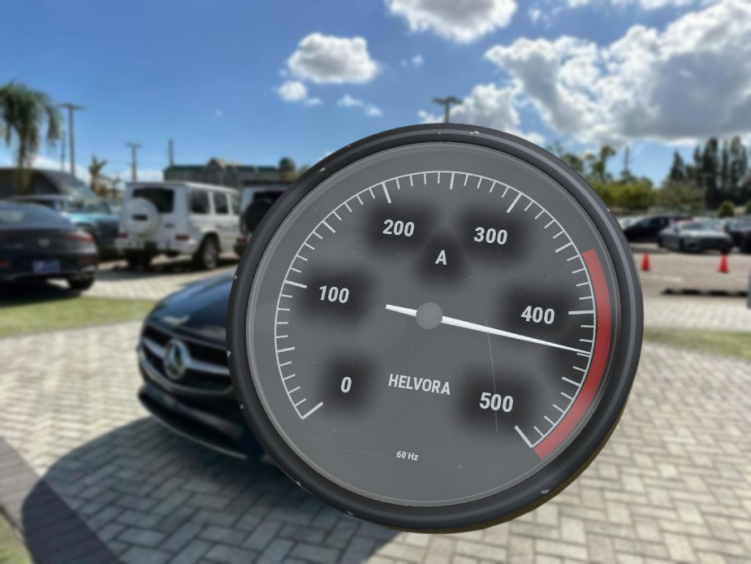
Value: 430,A
